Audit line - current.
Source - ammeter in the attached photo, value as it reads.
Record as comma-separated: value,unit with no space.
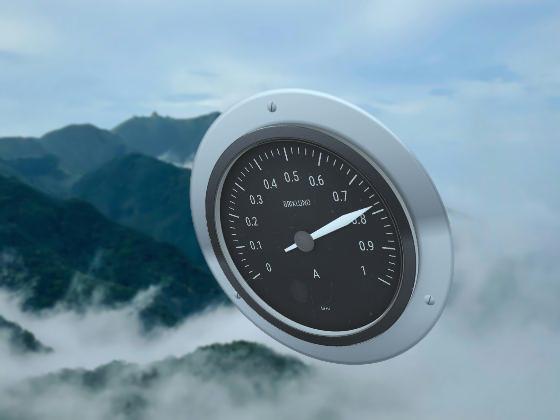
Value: 0.78,A
